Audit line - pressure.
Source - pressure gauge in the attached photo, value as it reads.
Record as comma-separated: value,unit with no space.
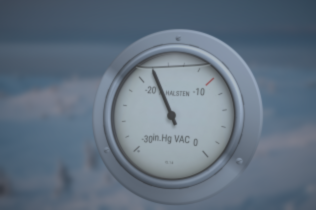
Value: -18,inHg
